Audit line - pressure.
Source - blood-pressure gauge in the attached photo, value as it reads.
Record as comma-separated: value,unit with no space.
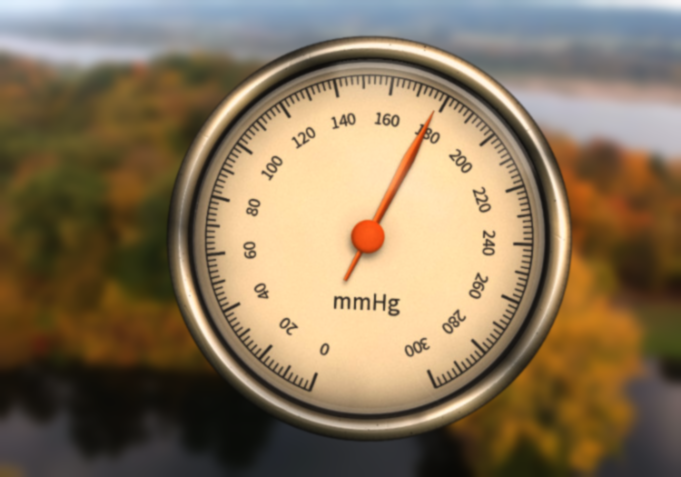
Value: 178,mmHg
